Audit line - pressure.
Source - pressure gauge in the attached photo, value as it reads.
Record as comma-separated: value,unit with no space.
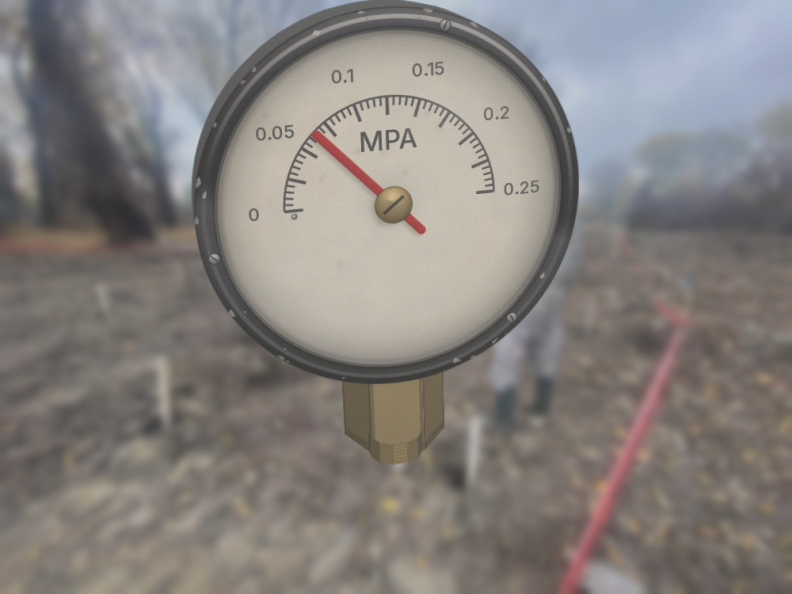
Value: 0.065,MPa
